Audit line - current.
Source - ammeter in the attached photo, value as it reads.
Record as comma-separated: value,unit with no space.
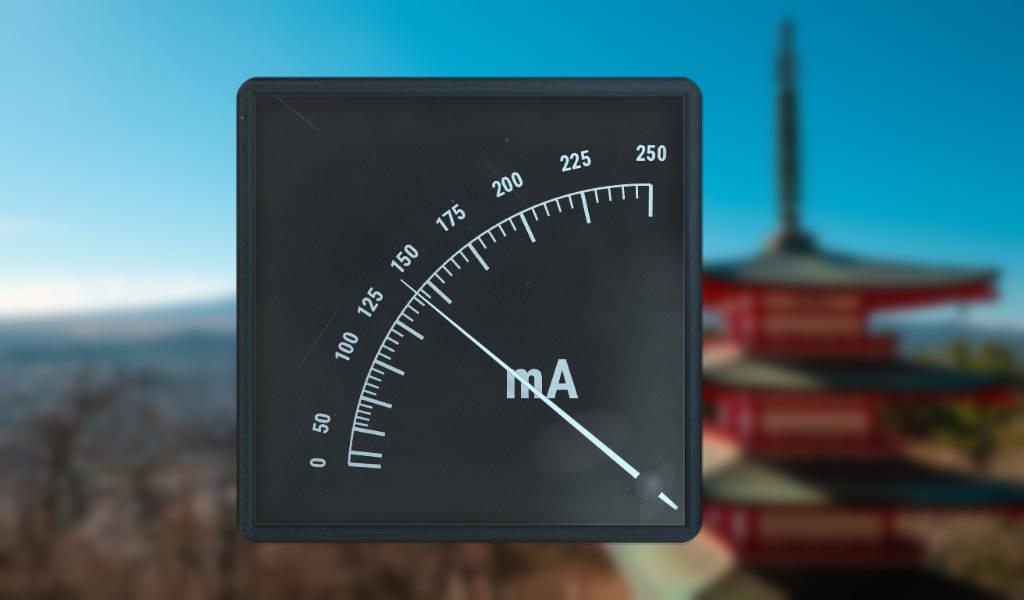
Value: 142.5,mA
